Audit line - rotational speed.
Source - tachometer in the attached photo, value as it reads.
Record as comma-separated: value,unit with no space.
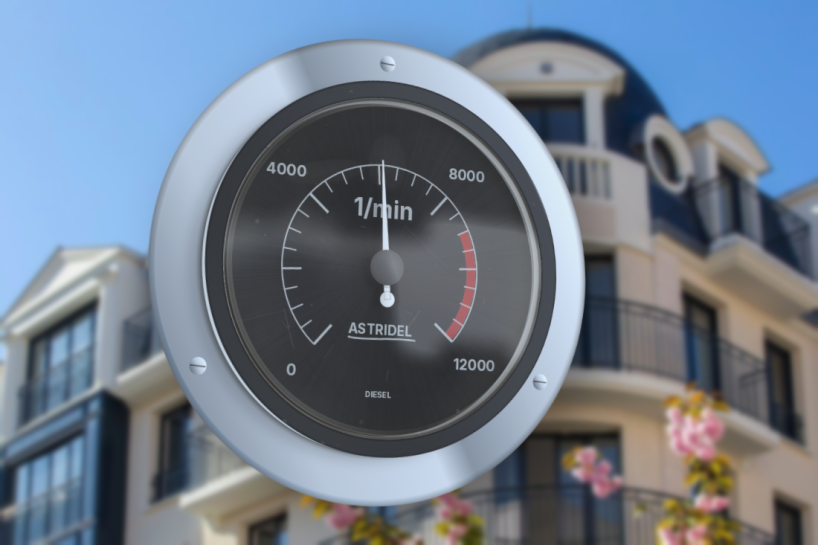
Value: 6000,rpm
